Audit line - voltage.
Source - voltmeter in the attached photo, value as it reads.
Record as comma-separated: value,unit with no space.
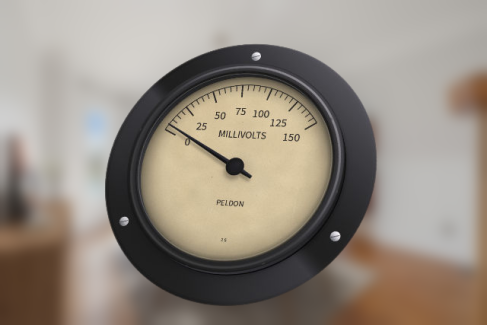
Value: 5,mV
